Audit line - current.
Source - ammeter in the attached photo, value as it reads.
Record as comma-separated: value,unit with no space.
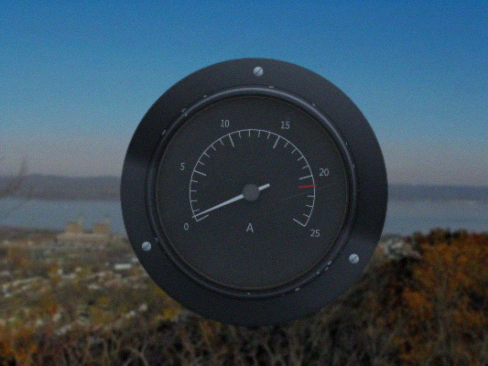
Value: 0.5,A
